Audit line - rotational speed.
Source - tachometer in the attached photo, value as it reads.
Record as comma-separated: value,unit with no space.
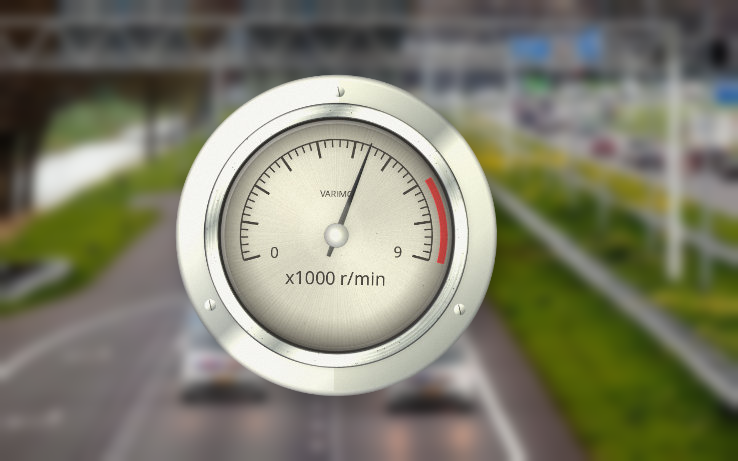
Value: 5400,rpm
